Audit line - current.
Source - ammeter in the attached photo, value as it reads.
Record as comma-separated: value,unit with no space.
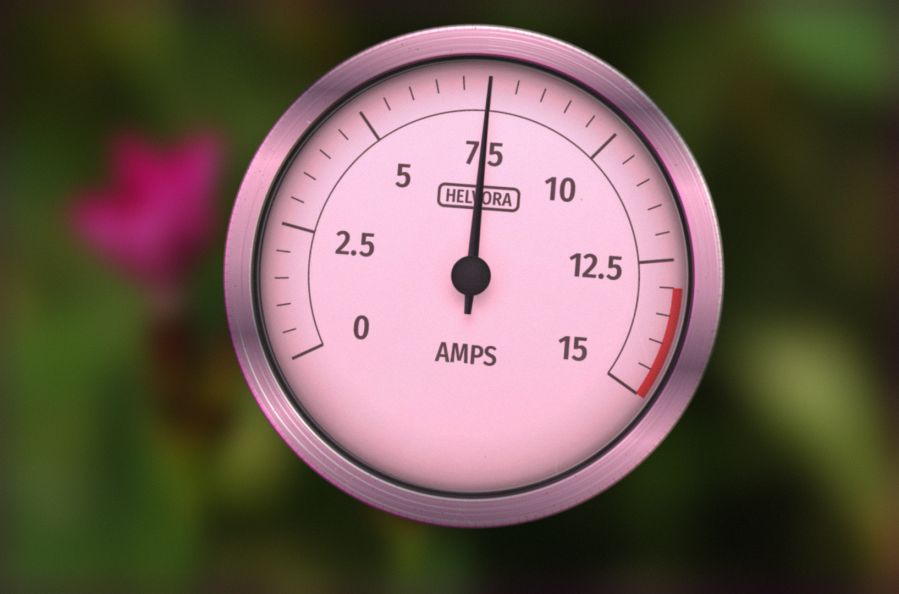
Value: 7.5,A
